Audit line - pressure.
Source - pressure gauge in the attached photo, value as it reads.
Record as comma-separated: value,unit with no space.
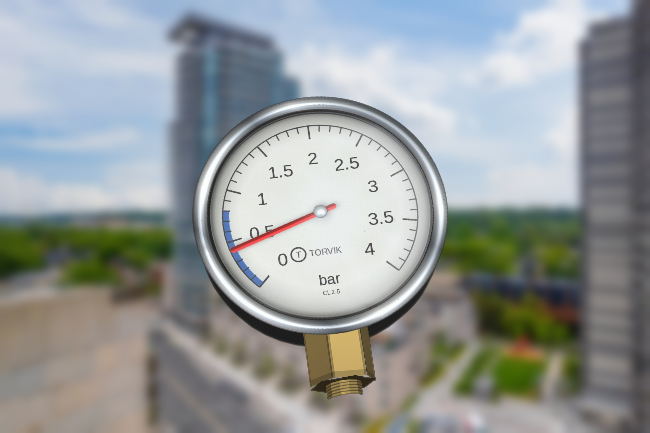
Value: 0.4,bar
